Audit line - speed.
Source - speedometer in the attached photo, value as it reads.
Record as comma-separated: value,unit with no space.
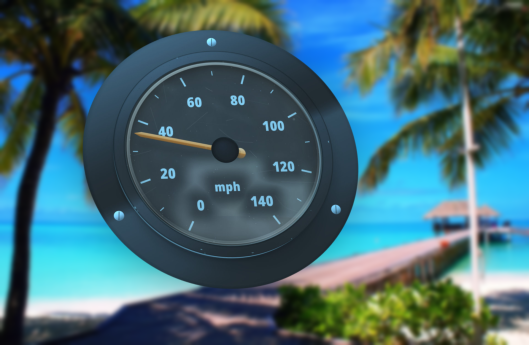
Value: 35,mph
